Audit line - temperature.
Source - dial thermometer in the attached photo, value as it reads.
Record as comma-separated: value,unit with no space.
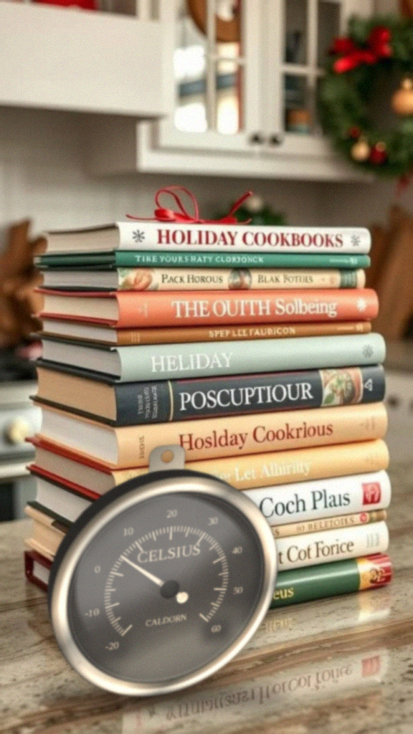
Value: 5,°C
